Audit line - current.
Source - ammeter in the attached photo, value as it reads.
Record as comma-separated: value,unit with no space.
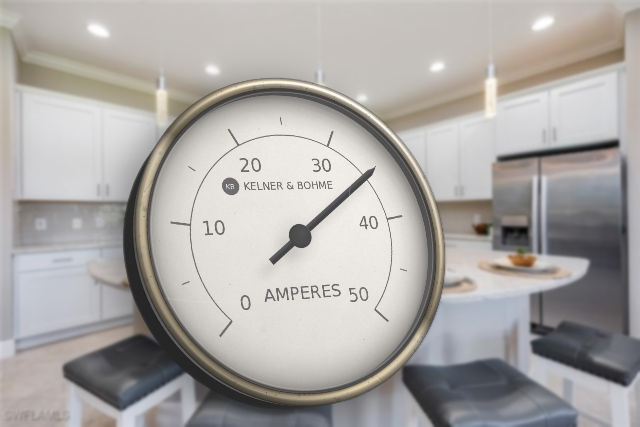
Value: 35,A
